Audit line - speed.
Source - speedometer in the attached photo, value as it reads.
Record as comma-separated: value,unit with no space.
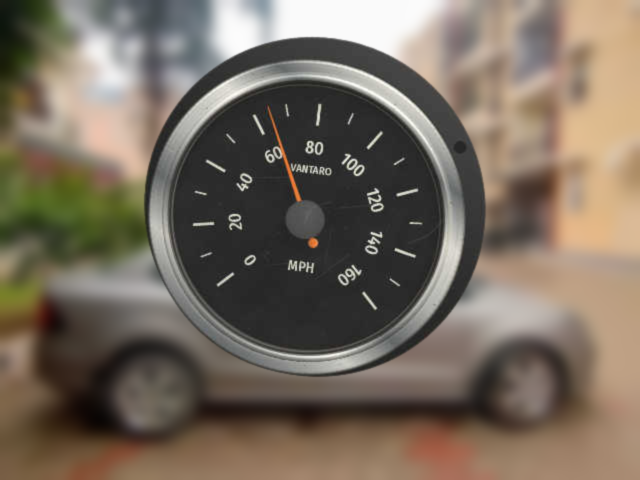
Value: 65,mph
